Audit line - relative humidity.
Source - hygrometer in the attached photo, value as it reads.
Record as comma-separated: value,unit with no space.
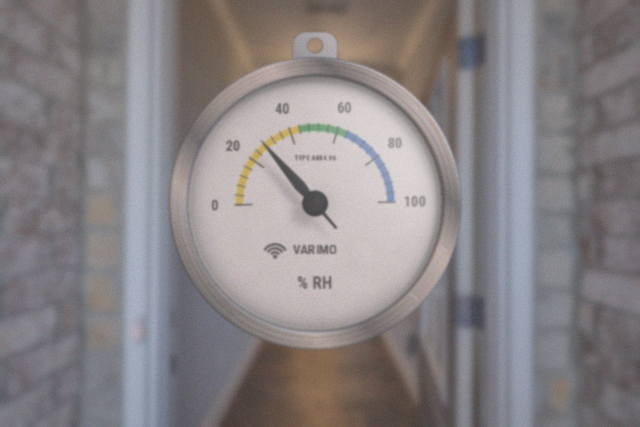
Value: 28,%
